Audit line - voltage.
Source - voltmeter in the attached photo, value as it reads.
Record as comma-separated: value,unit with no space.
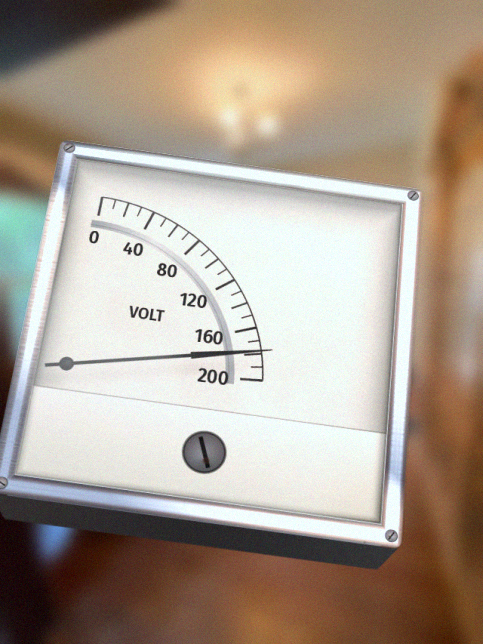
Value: 180,V
